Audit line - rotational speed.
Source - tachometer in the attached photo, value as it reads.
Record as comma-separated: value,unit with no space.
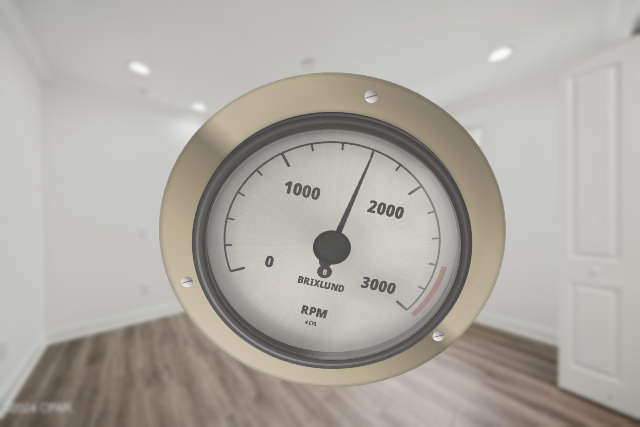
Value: 1600,rpm
